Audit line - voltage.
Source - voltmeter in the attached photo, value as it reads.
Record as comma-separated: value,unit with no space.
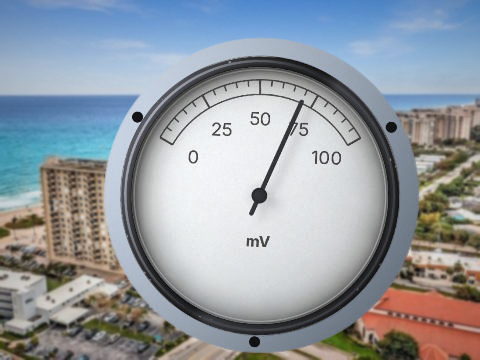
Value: 70,mV
